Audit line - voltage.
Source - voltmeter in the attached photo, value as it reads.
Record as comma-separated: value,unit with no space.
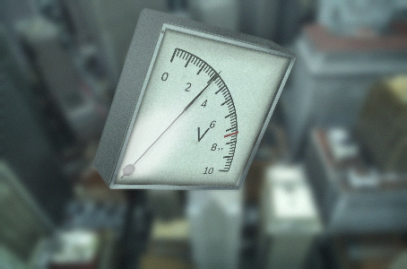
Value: 3,V
